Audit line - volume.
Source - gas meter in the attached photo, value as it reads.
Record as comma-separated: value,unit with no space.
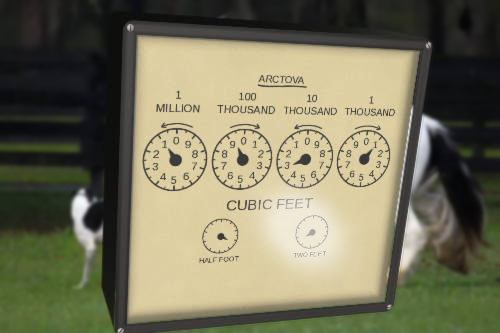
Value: 93100,ft³
